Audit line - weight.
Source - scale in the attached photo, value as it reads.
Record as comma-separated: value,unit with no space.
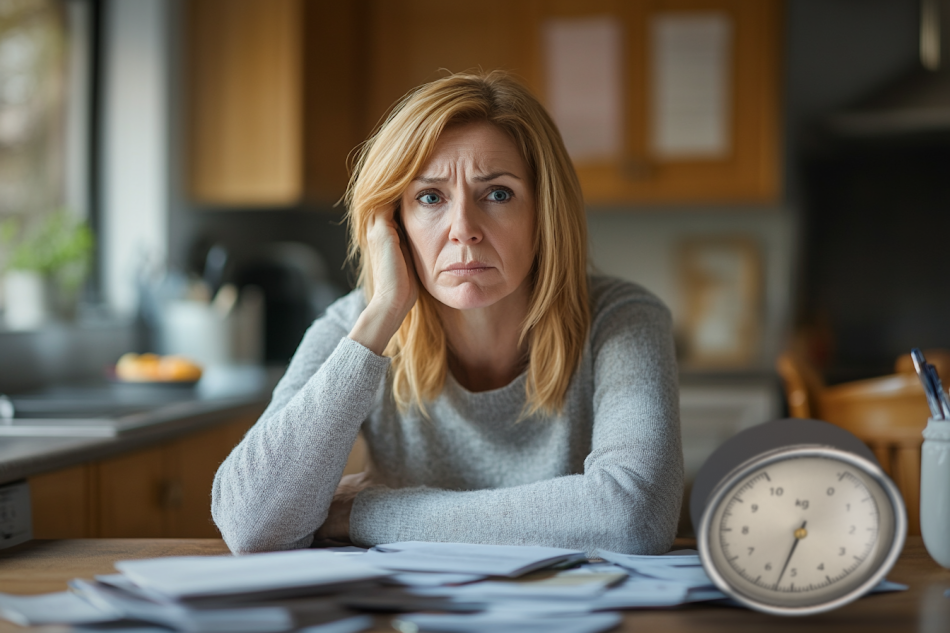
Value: 5.5,kg
